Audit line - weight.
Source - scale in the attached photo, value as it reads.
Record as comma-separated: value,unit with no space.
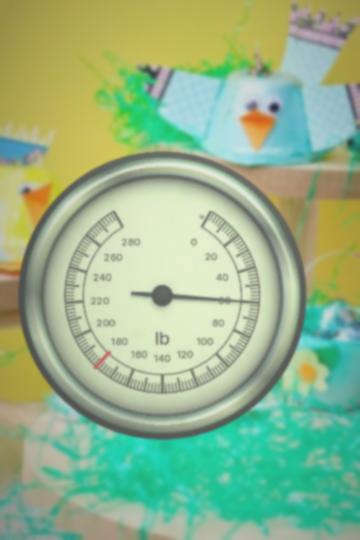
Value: 60,lb
